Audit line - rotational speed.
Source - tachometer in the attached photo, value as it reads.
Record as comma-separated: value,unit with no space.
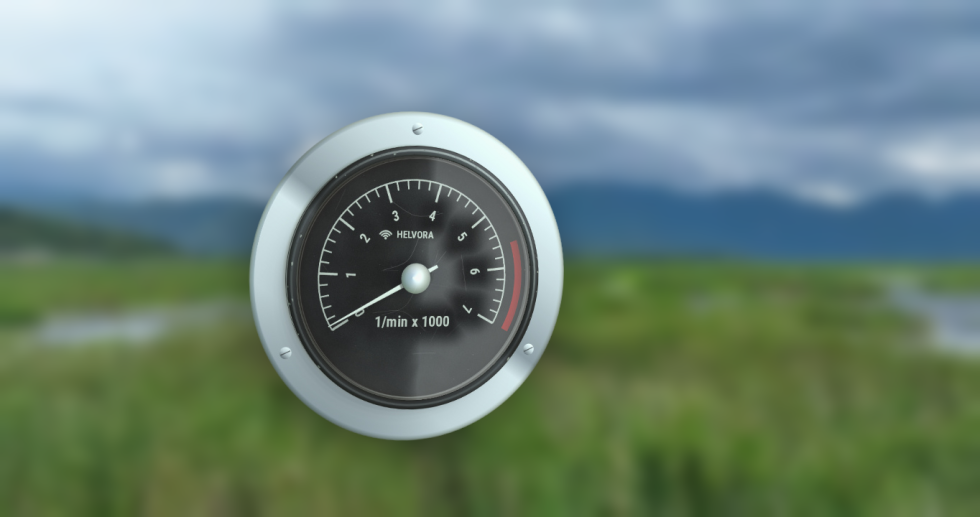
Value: 100,rpm
